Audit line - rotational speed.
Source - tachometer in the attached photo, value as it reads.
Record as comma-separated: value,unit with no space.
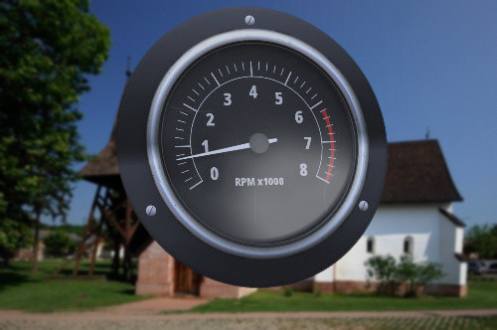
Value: 700,rpm
